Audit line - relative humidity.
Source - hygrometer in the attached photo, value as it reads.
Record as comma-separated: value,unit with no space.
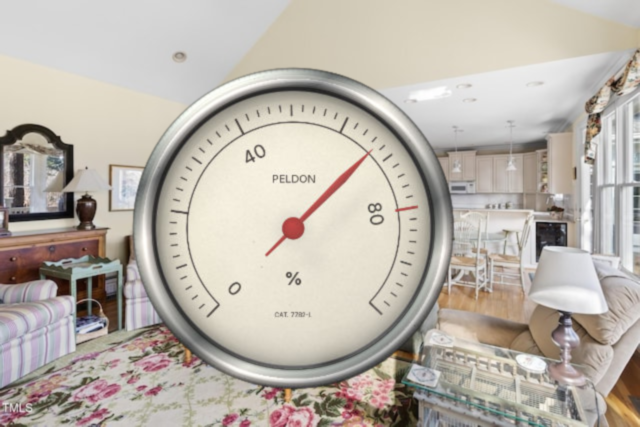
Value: 67,%
